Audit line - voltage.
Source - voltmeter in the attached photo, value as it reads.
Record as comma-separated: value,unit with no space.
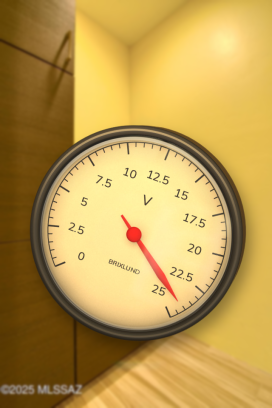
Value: 24,V
